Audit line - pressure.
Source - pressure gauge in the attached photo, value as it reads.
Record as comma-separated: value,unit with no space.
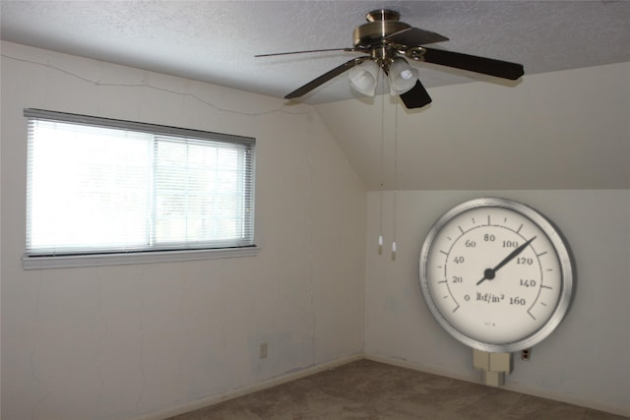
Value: 110,psi
